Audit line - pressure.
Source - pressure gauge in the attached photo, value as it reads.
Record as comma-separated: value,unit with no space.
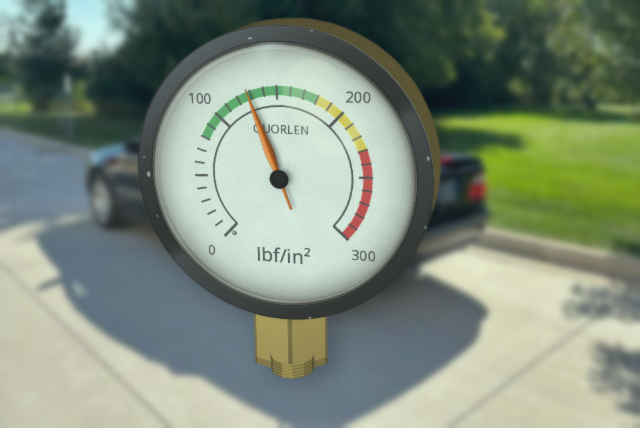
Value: 130,psi
